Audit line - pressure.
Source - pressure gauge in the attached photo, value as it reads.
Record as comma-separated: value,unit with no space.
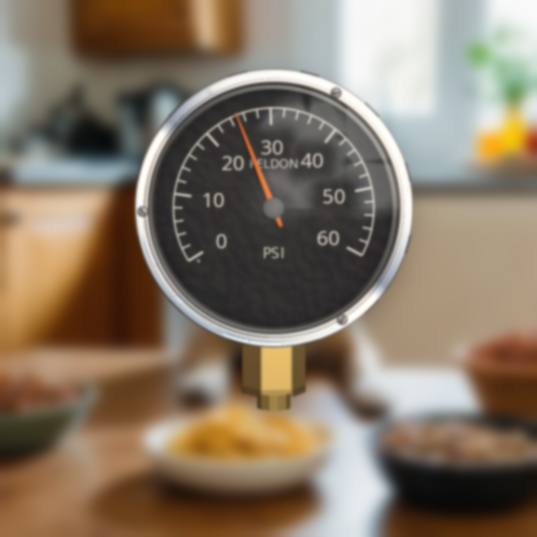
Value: 25,psi
